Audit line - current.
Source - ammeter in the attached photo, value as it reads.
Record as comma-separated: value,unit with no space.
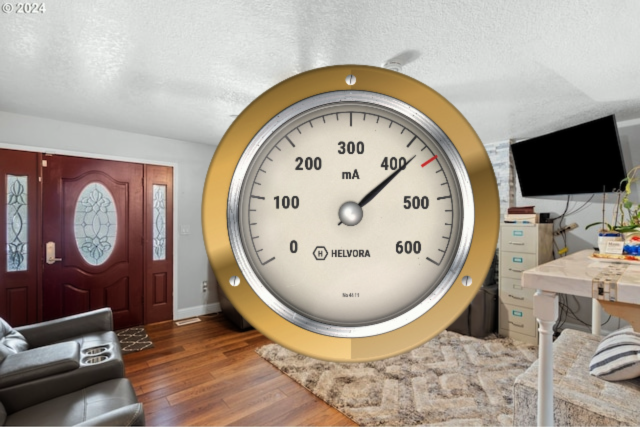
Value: 420,mA
